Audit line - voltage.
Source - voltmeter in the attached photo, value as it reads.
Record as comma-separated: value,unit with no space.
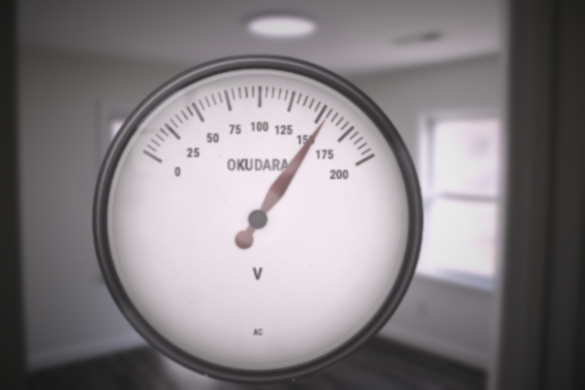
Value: 155,V
